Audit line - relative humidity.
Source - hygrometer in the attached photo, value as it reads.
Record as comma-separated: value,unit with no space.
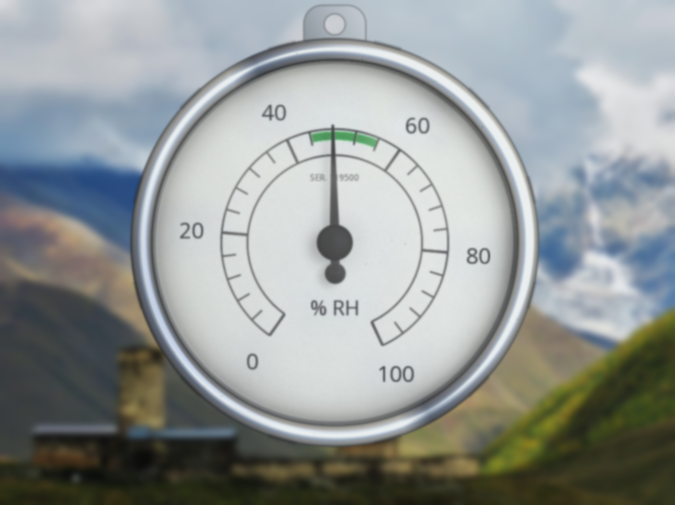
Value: 48,%
